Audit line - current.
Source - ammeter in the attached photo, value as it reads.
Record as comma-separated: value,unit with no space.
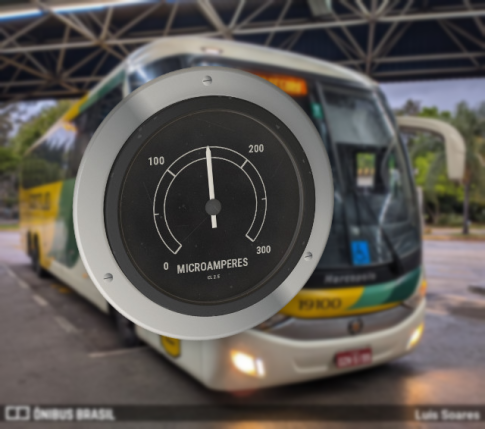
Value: 150,µA
